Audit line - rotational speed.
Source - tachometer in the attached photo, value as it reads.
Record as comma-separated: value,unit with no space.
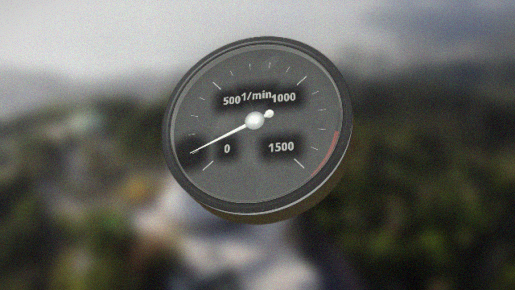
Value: 100,rpm
